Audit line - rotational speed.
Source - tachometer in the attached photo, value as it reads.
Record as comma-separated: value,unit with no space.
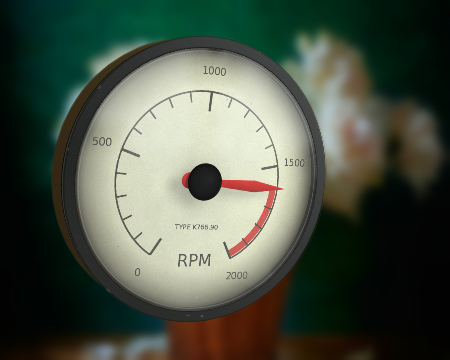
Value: 1600,rpm
